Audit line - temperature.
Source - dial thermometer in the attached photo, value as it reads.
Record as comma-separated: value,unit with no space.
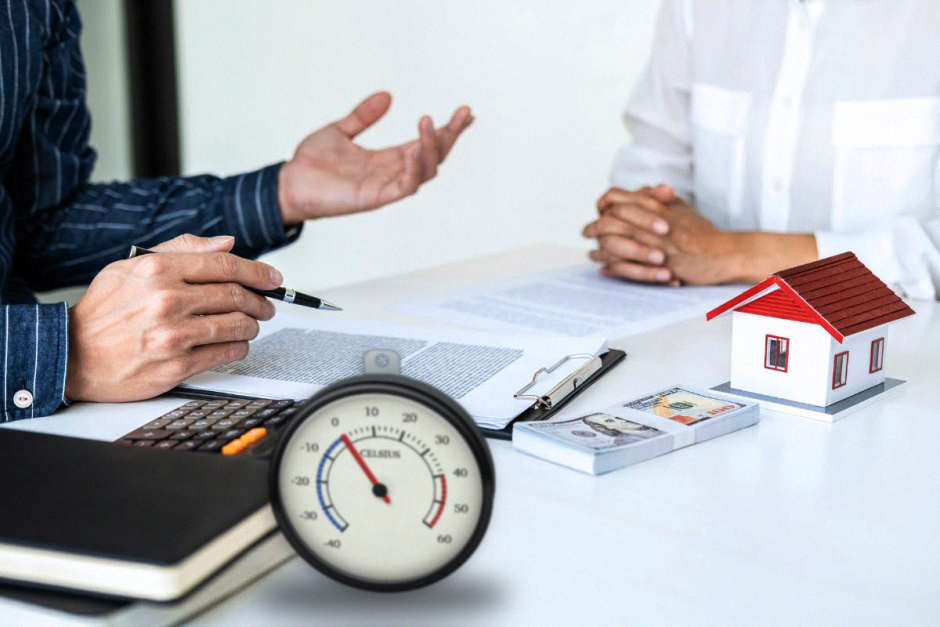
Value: 0,°C
